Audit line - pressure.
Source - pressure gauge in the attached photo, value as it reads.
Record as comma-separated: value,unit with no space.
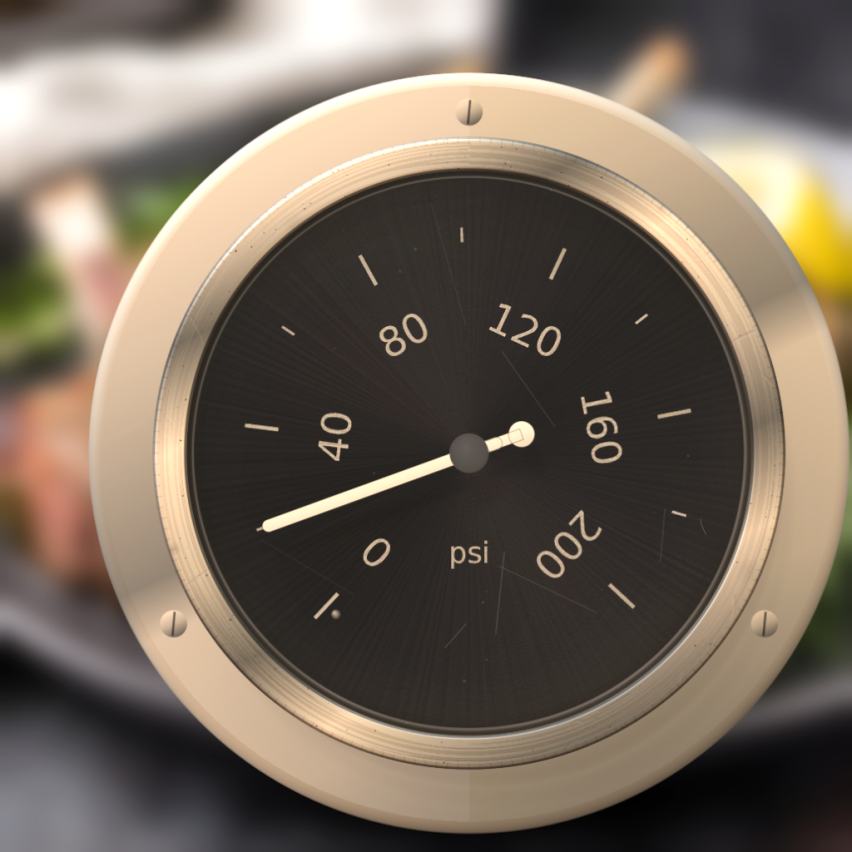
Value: 20,psi
